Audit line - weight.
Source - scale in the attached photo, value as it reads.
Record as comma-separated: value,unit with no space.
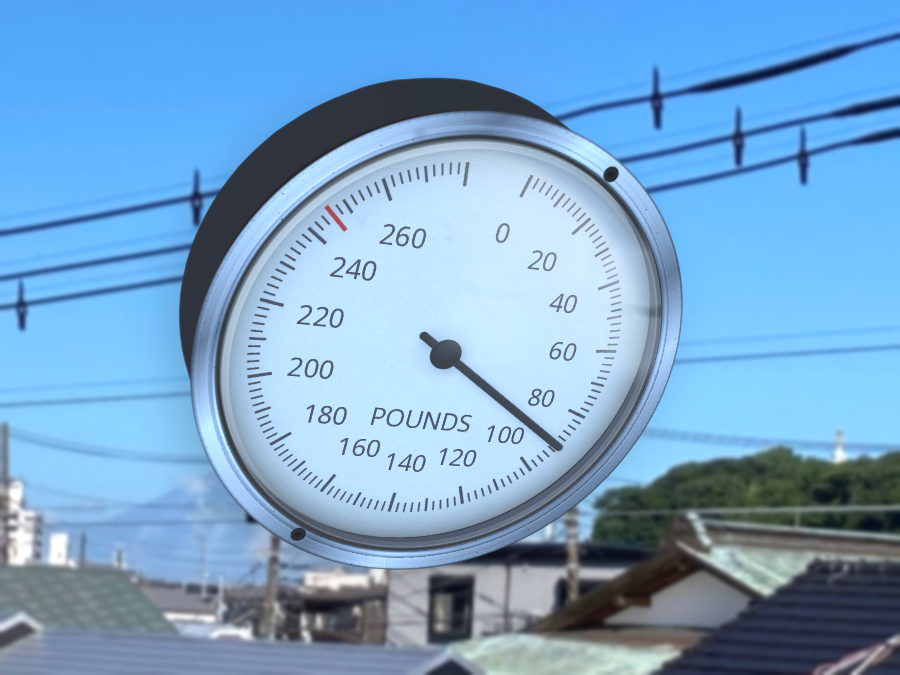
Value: 90,lb
